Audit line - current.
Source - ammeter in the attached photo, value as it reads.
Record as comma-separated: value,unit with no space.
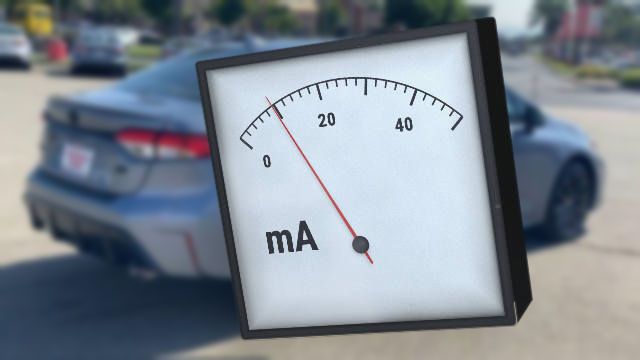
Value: 10,mA
